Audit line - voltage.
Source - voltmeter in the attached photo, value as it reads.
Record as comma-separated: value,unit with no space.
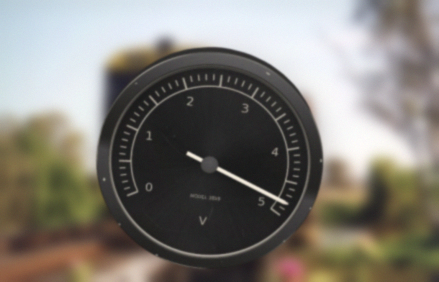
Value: 4.8,V
